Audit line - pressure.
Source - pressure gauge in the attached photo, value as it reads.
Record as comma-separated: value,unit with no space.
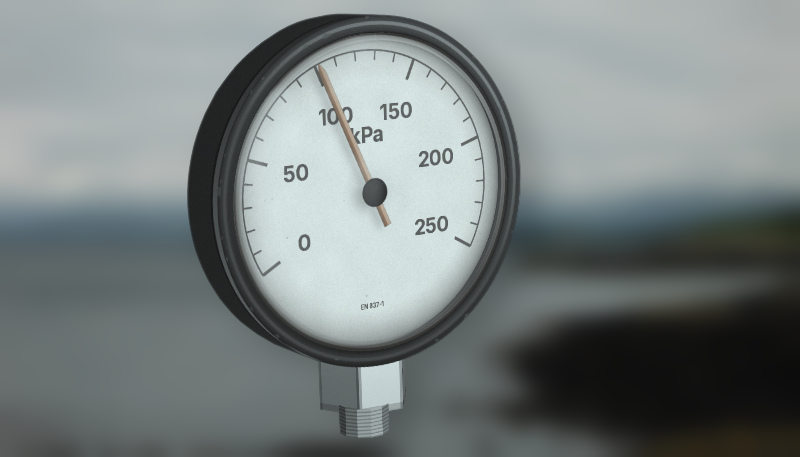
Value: 100,kPa
